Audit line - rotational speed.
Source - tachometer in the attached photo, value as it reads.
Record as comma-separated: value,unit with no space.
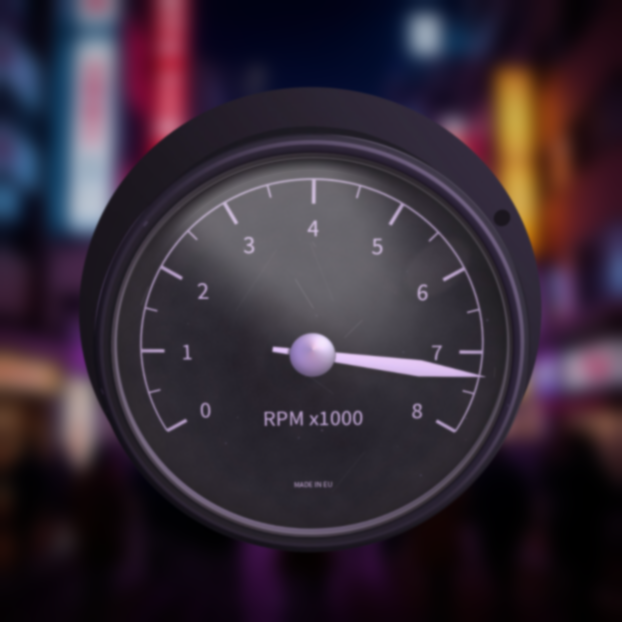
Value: 7250,rpm
